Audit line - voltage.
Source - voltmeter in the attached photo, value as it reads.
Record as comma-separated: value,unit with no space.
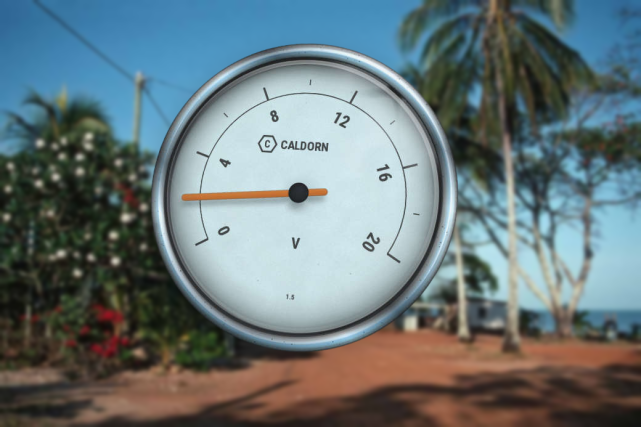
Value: 2,V
